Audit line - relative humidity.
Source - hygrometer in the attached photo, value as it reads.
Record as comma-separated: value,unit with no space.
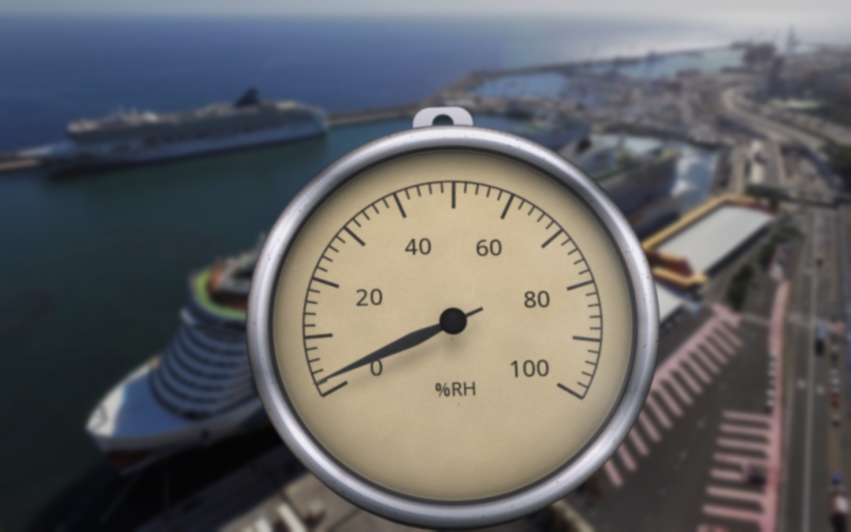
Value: 2,%
